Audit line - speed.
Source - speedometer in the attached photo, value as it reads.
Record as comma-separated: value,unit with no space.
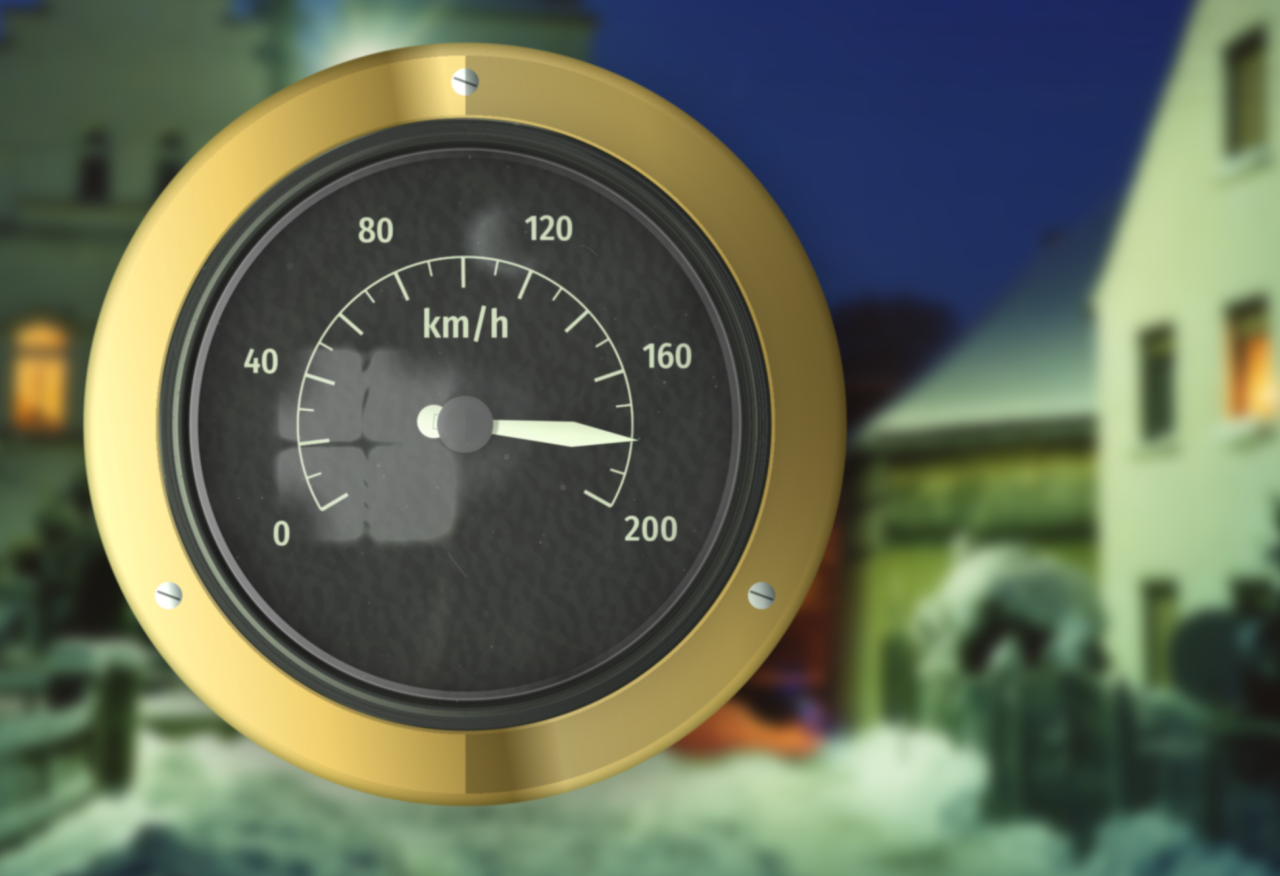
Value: 180,km/h
